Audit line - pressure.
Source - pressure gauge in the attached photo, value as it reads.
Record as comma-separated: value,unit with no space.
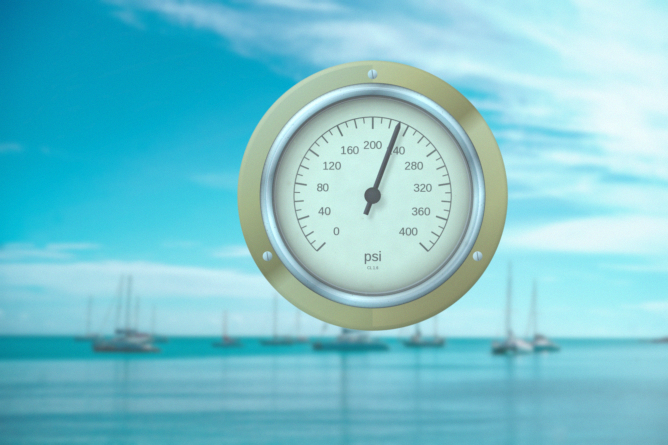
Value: 230,psi
